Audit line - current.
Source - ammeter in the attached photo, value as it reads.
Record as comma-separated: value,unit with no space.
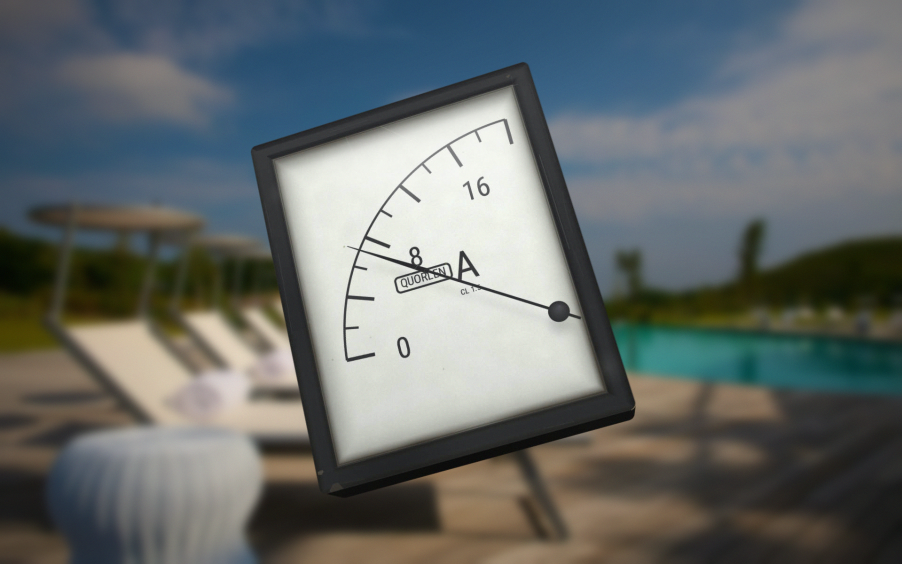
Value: 7,A
